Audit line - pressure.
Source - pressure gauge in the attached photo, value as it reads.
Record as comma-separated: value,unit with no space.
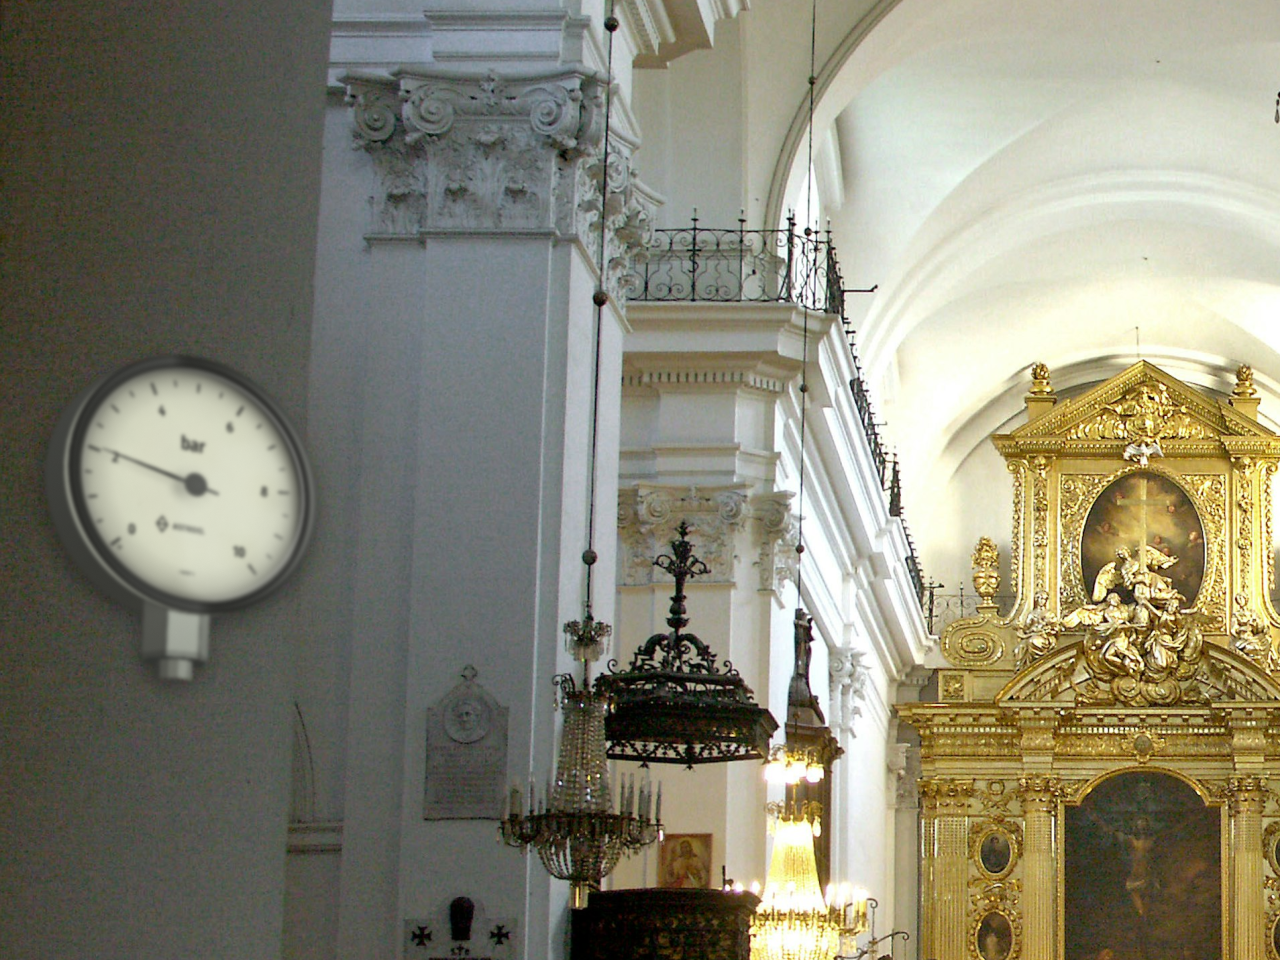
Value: 2,bar
